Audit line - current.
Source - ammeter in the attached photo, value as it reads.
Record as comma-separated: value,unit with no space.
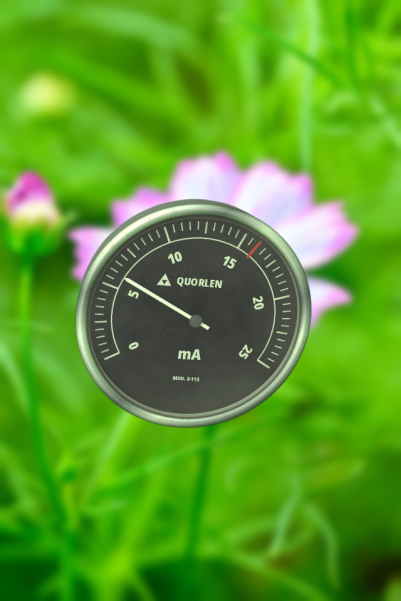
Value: 6,mA
